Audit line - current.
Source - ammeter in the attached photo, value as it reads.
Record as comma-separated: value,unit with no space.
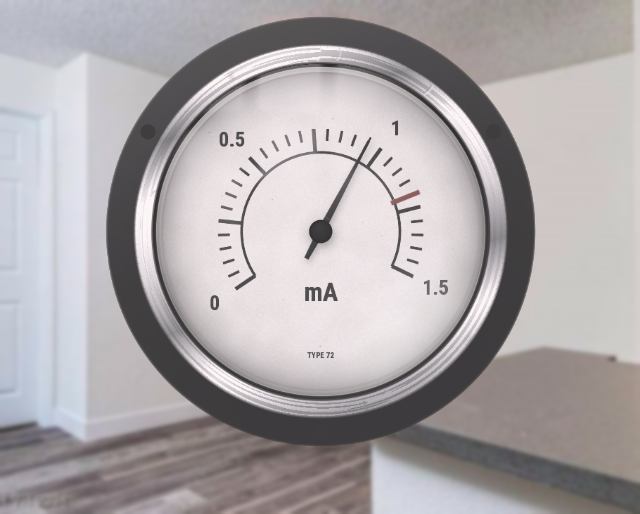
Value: 0.95,mA
